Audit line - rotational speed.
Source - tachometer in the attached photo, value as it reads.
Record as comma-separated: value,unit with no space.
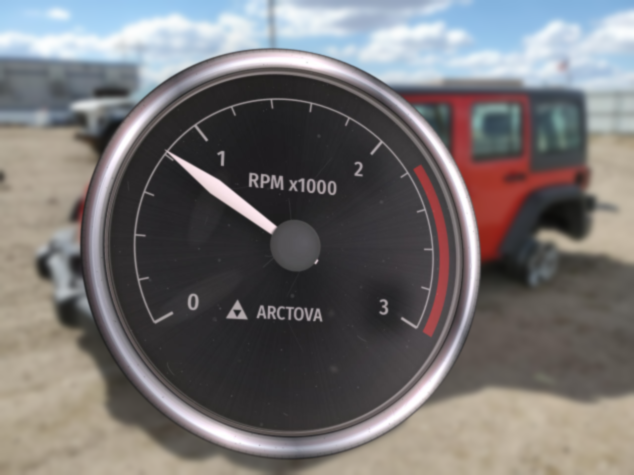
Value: 800,rpm
